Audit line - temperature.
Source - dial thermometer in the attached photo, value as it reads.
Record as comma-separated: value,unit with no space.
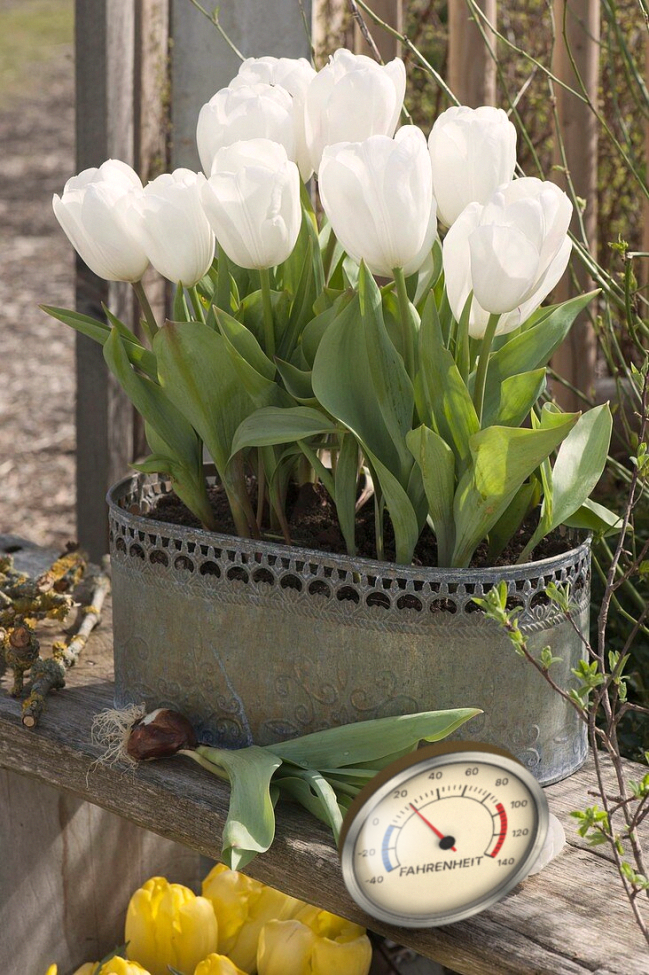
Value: 20,°F
